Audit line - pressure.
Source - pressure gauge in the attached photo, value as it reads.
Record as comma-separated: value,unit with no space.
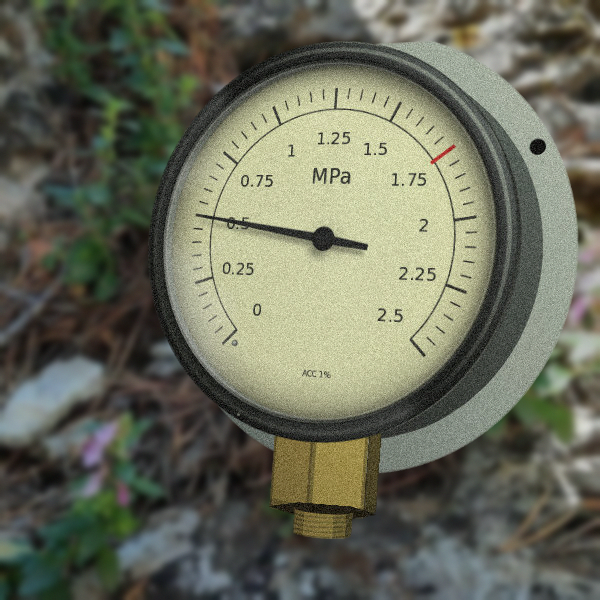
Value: 0.5,MPa
